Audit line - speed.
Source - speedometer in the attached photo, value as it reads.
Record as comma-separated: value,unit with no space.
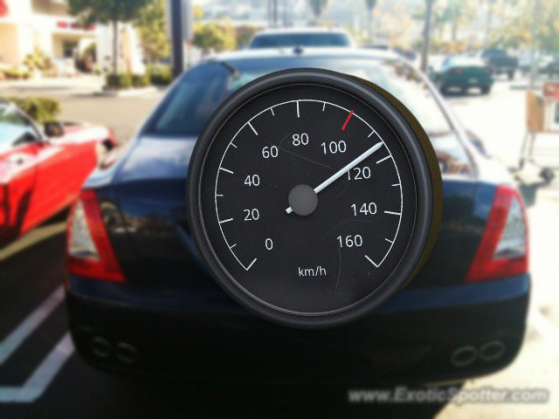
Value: 115,km/h
